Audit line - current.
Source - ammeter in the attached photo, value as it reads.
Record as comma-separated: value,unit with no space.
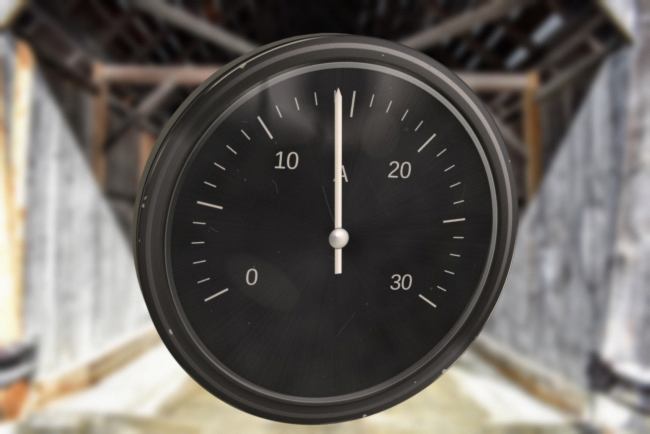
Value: 14,A
